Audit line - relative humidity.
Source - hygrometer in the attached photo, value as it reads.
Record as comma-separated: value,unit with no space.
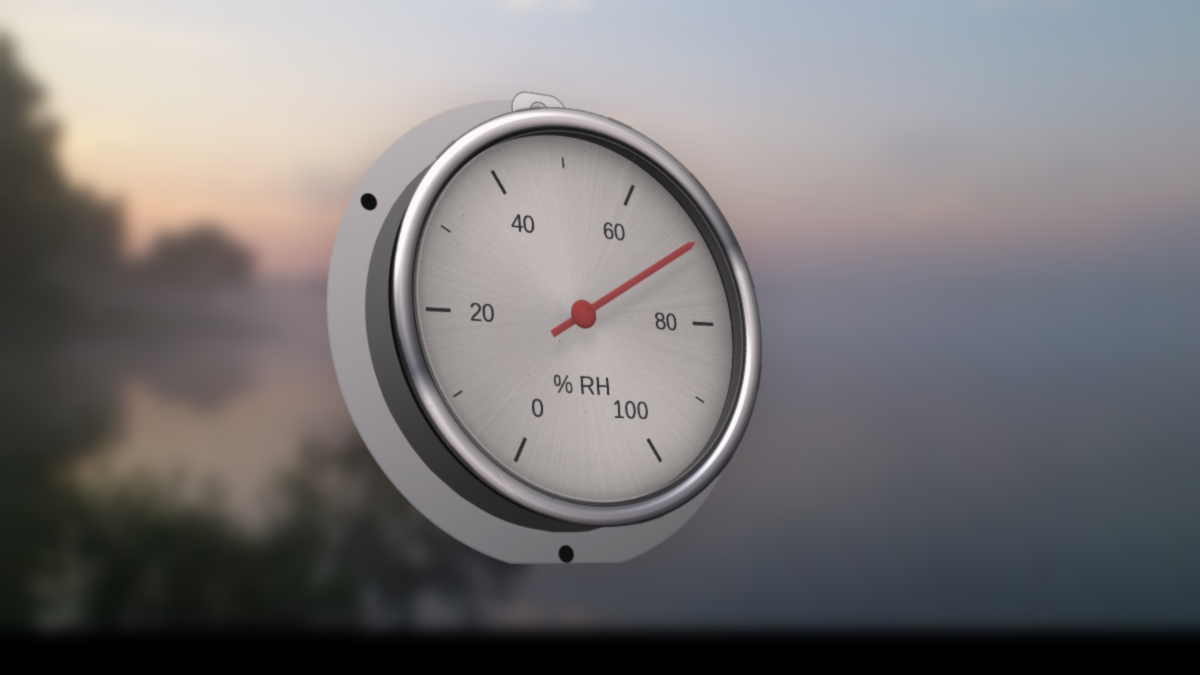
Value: 70,%
